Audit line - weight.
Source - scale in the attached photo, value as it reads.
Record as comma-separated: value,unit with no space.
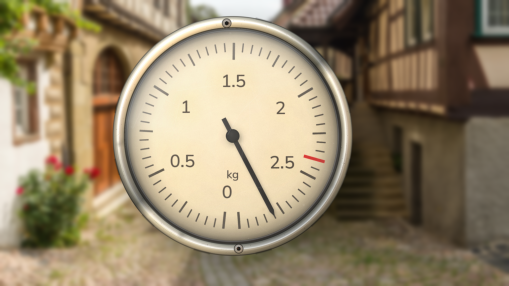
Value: 2.8,kg
